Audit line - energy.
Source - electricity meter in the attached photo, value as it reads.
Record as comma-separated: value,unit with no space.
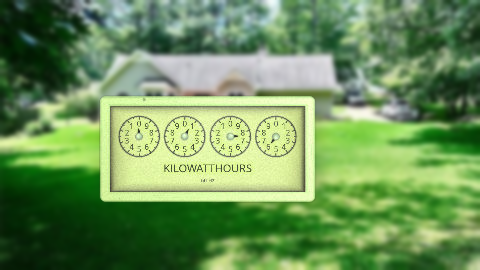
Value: 76,kWh
